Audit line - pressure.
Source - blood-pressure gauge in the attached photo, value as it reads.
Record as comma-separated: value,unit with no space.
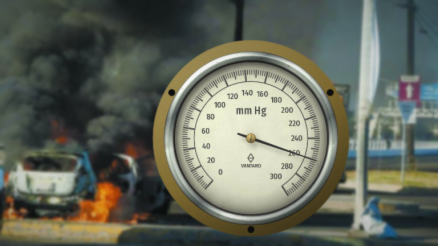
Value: 260,mmHg
